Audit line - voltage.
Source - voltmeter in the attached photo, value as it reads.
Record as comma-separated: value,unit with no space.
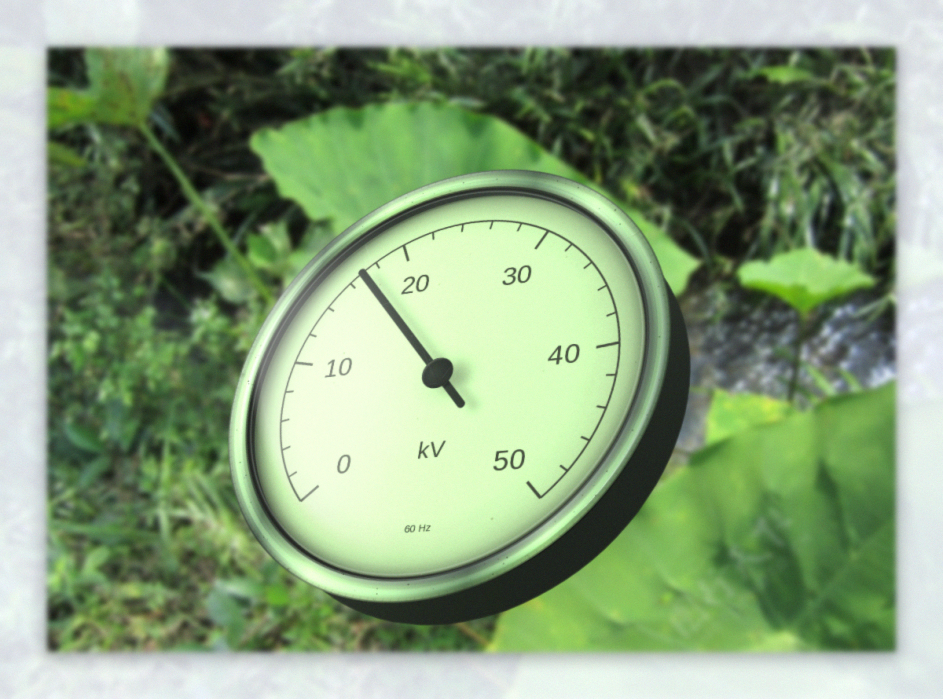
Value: 17,kV
